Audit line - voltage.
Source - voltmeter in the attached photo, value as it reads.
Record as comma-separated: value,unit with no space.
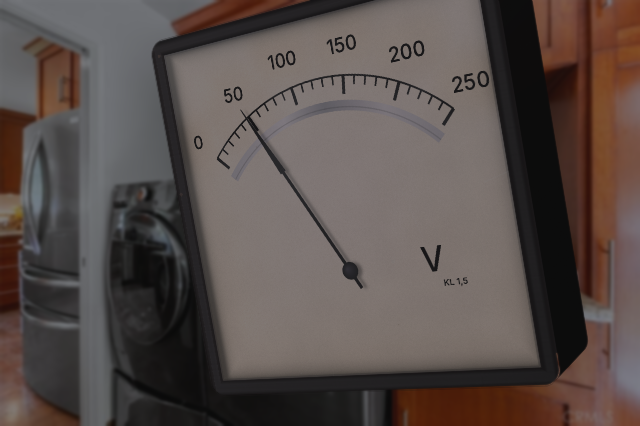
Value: 50,V
